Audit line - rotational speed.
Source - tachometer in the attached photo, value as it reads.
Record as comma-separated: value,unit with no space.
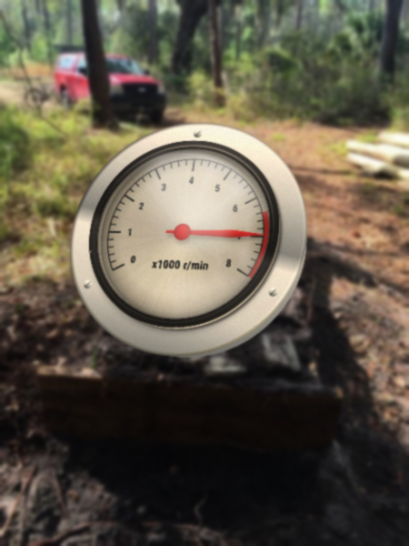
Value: 7000,rpm
